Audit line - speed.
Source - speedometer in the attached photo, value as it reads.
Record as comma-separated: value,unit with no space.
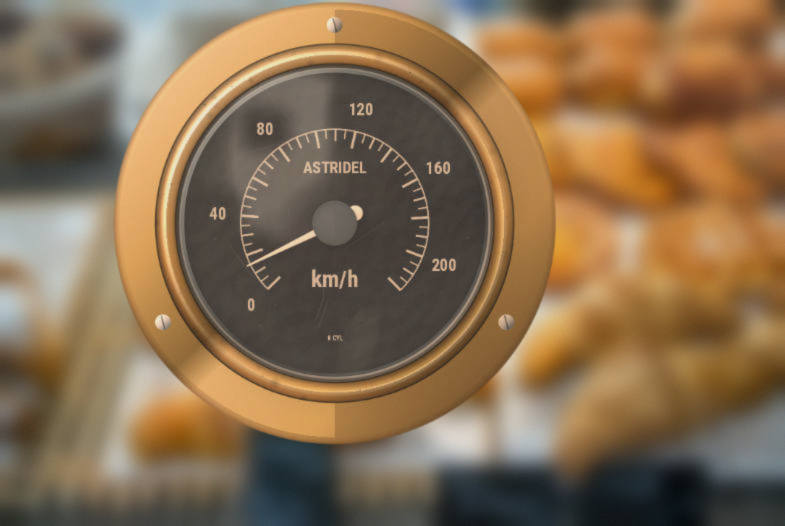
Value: 15,km/h
